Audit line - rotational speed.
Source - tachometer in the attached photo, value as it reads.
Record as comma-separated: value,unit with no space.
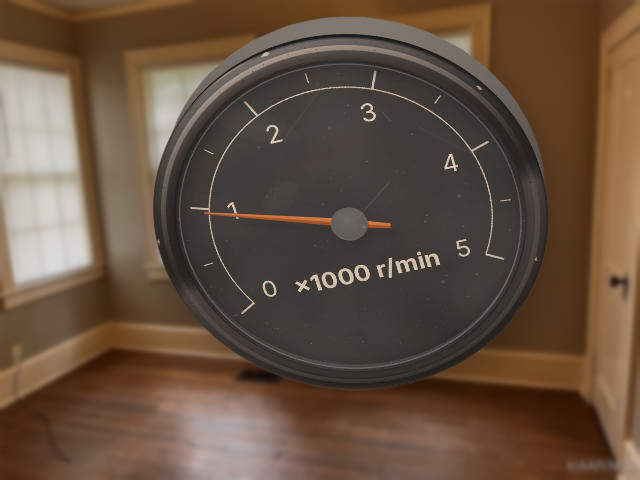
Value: 1000,rpm
